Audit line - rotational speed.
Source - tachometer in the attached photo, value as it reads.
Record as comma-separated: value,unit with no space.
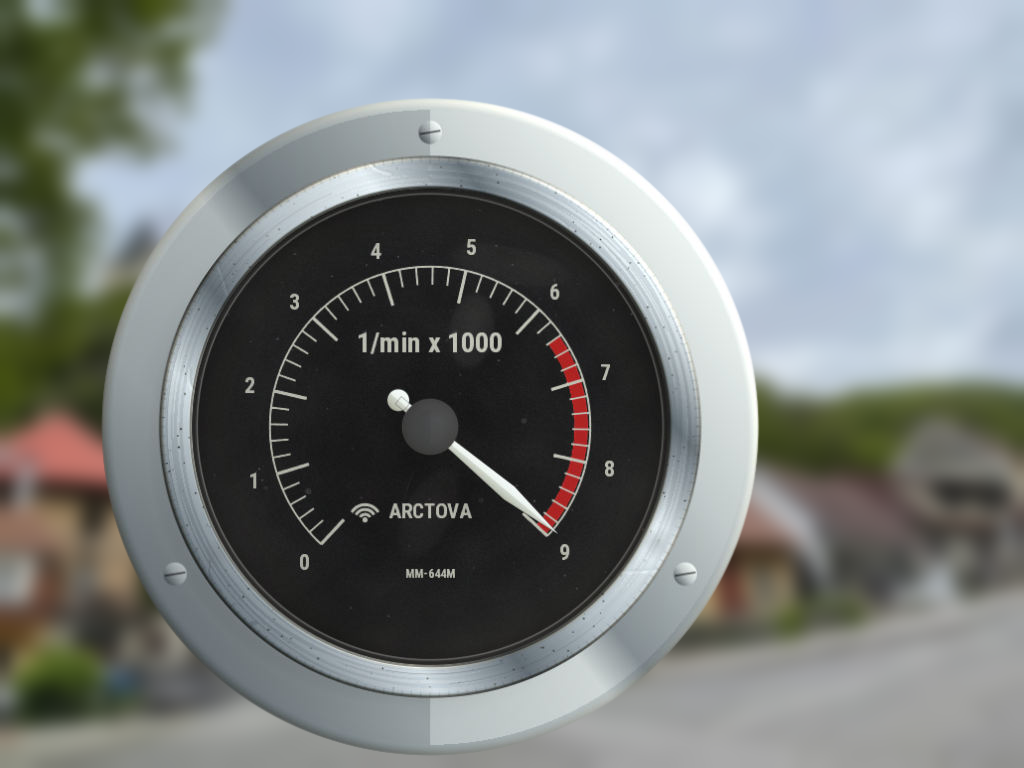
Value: 8900,rpm
